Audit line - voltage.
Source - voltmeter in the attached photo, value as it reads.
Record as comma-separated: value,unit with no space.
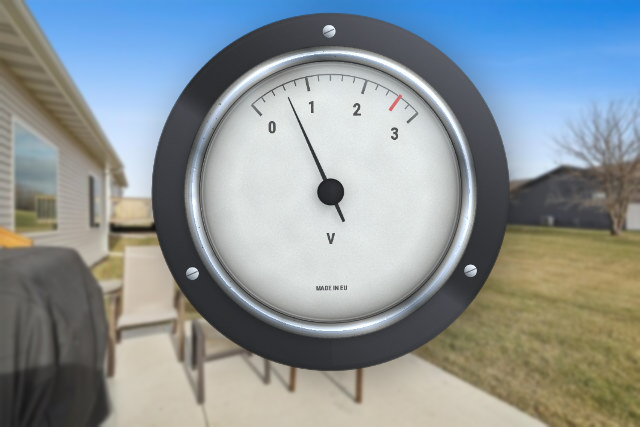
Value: 0.6,V
